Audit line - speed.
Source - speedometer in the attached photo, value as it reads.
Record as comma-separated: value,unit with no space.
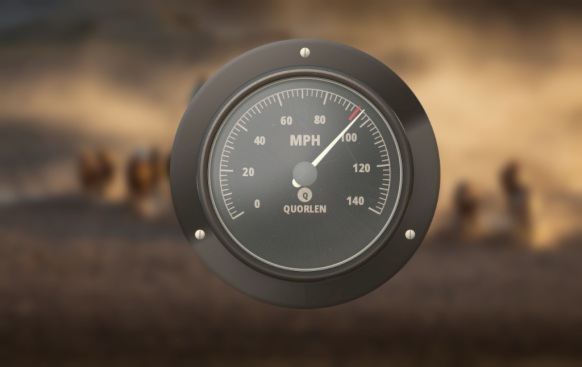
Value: 96,mph
